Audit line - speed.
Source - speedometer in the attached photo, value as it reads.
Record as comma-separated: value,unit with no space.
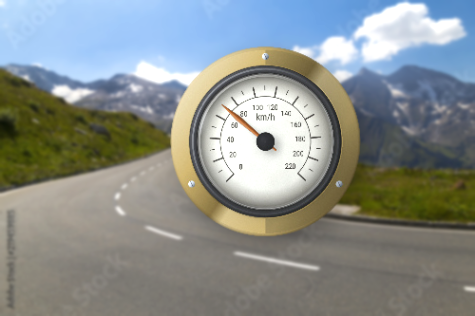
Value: 70,km/h
